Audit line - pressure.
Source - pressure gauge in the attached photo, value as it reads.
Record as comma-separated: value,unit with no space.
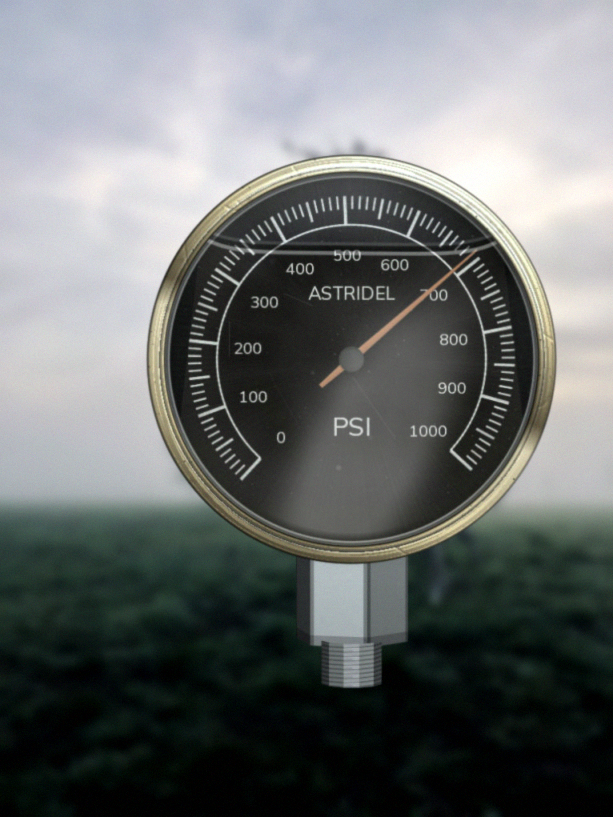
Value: 690,psi
